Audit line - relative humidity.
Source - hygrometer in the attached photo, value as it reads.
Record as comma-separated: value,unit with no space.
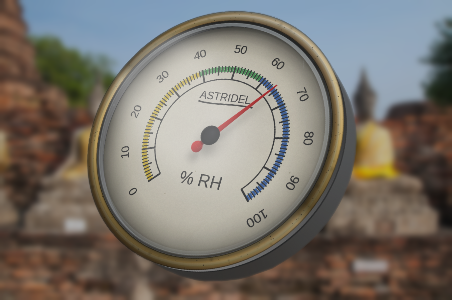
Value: 65,%
